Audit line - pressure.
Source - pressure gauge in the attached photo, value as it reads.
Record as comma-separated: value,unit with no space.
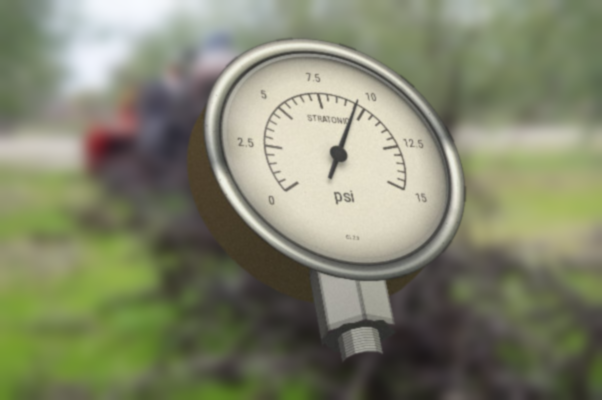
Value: 9.5,psi
